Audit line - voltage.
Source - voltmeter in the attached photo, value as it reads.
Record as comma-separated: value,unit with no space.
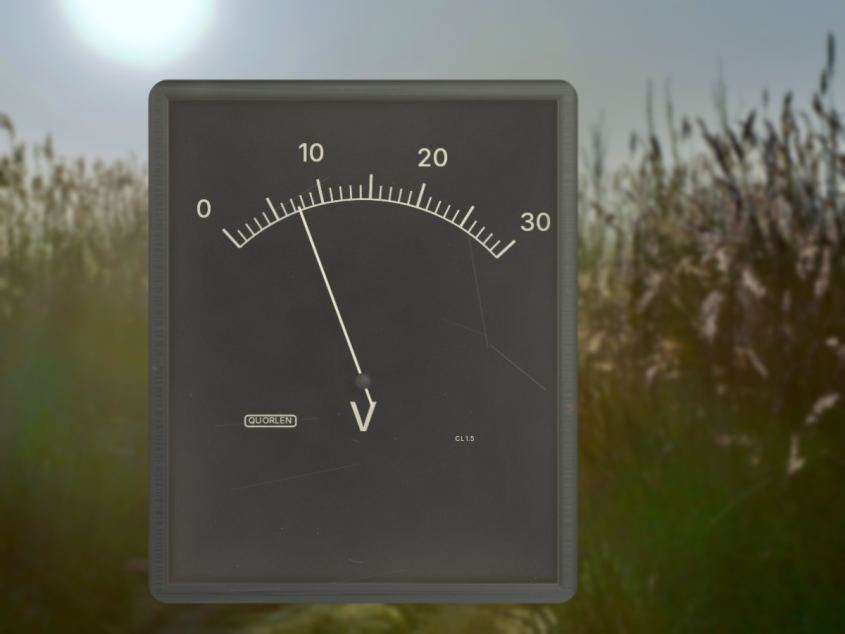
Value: 7.5,V
